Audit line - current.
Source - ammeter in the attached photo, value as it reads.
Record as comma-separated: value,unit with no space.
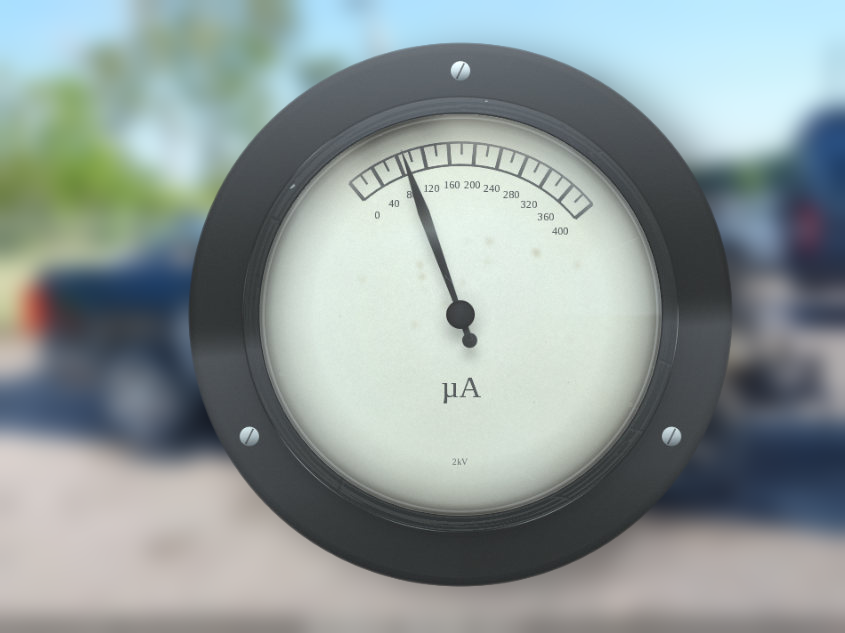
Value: 90,µA
